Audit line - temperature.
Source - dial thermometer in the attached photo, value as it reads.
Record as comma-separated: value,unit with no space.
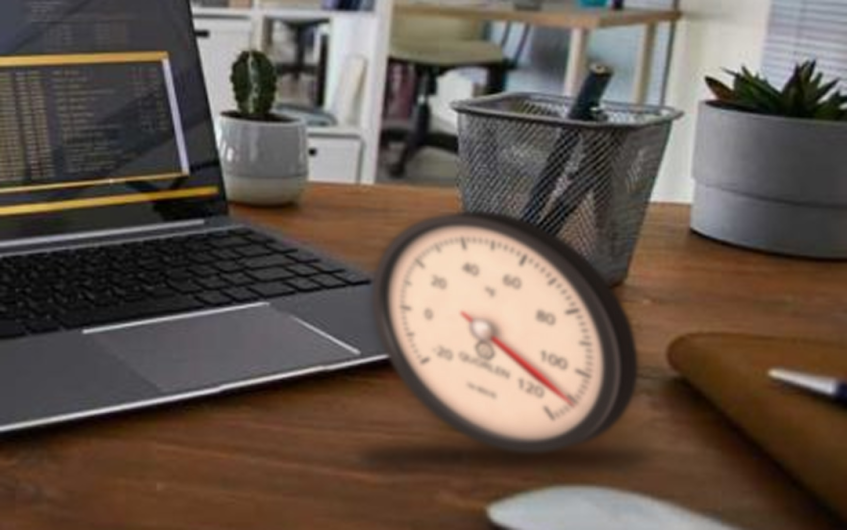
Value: 110,°F
